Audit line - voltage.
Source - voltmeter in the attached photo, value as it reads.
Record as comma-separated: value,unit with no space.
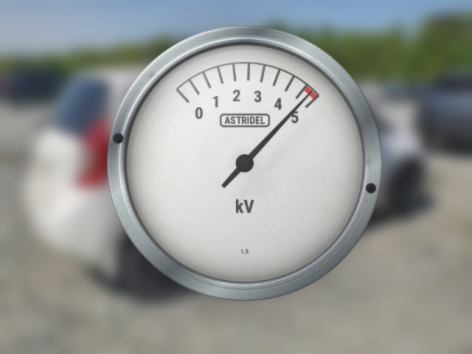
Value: 4.75,kV
